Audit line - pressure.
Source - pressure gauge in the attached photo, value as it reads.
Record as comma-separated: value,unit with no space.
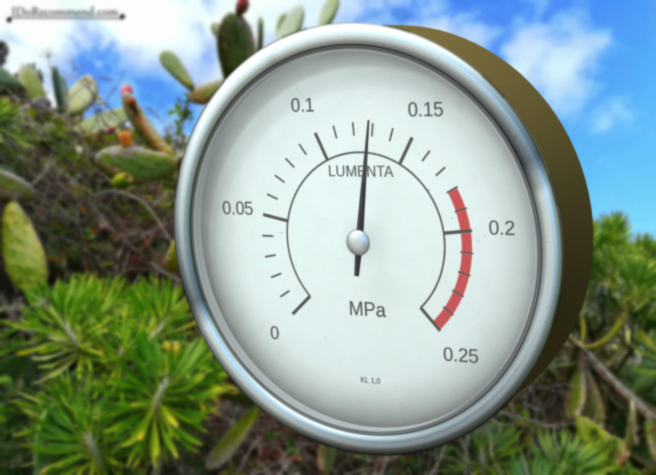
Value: 0.13,MPa
